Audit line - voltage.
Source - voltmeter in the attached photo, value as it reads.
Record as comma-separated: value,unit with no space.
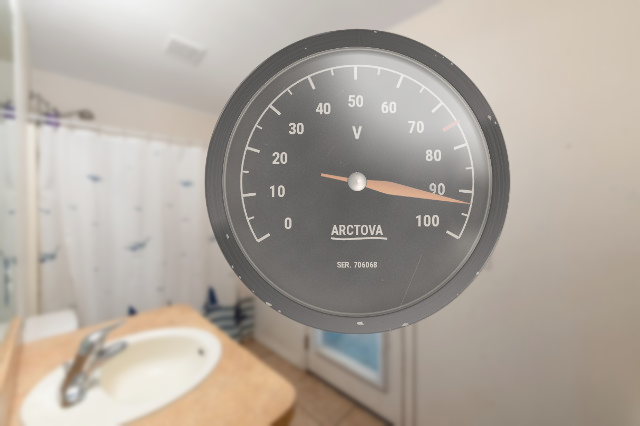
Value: 92.5,V
